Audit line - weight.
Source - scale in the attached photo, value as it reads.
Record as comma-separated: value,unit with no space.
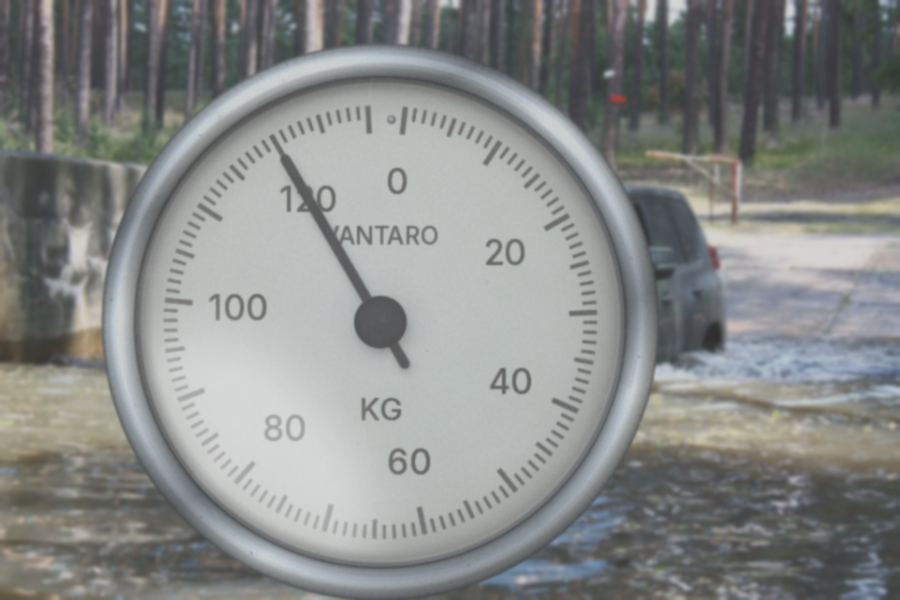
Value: 120,kg
